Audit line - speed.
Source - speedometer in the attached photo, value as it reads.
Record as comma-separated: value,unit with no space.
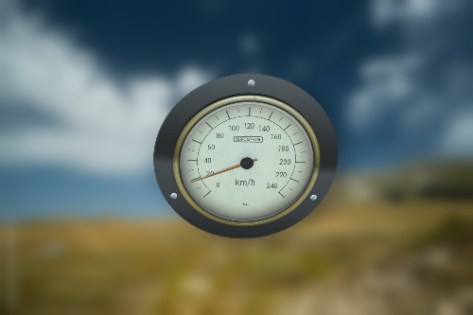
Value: 20,km/h
